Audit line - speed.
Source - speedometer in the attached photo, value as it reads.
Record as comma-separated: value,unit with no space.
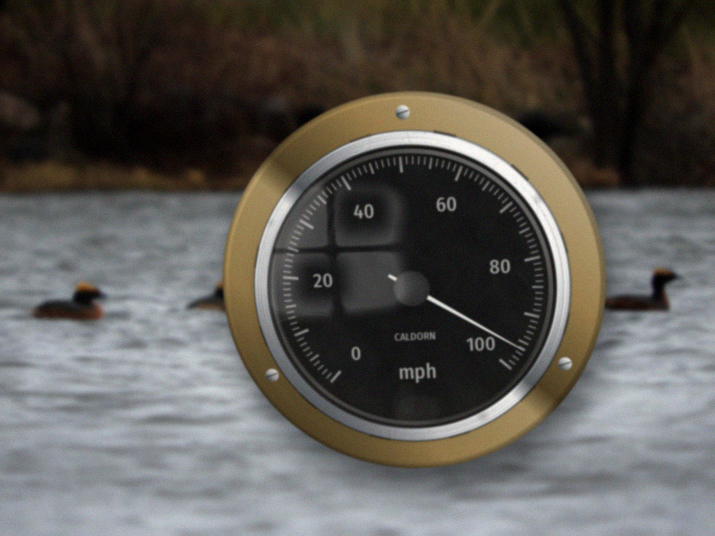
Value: 96,mph
